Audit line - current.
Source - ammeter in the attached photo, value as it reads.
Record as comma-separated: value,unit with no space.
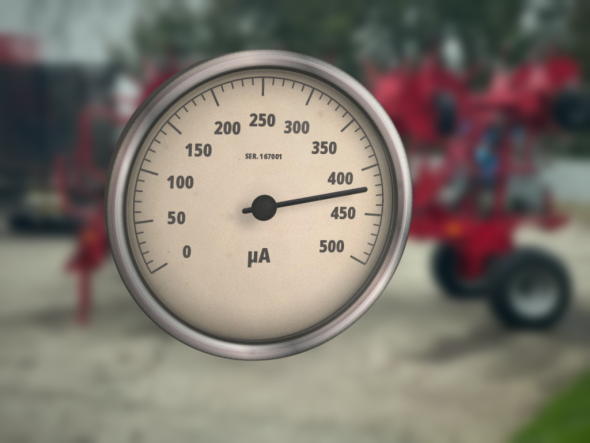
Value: 420,µA
